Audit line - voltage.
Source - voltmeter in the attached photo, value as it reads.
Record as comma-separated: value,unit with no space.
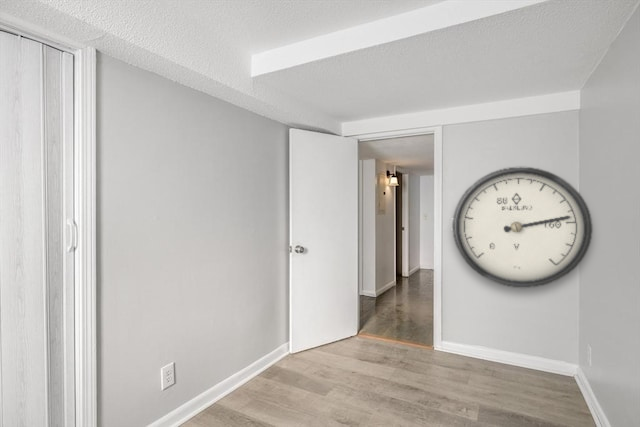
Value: 155,V
